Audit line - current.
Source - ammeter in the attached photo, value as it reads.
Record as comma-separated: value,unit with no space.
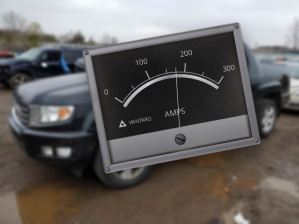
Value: 175,A
